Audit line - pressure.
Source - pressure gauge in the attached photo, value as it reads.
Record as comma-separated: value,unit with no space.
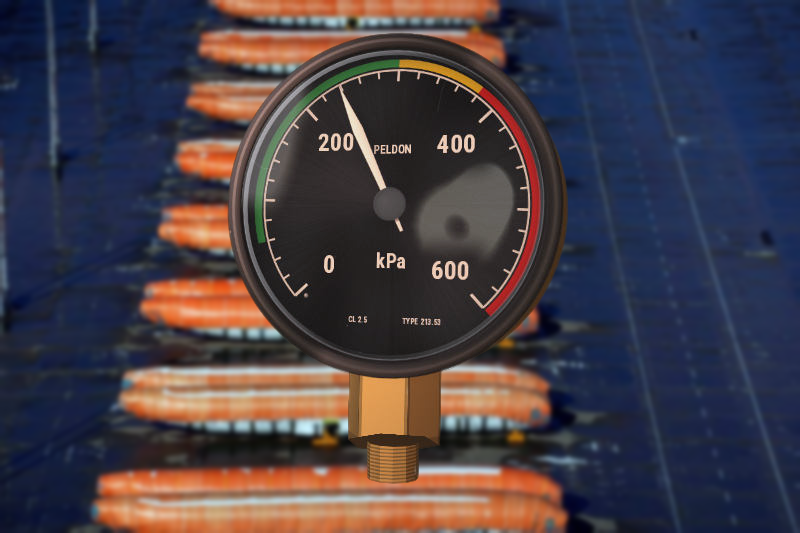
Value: 240,kPa
